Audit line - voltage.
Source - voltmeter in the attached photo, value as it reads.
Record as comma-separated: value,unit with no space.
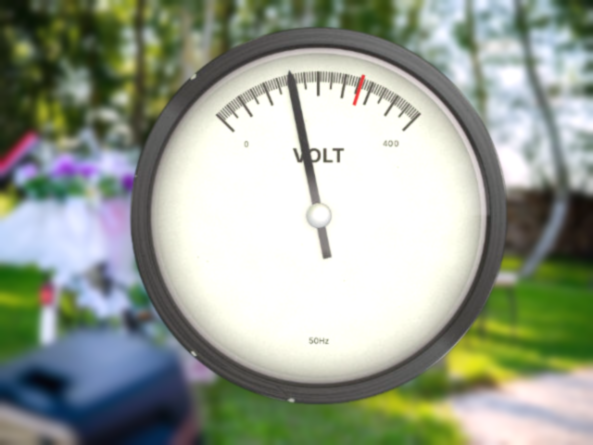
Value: 150,V
